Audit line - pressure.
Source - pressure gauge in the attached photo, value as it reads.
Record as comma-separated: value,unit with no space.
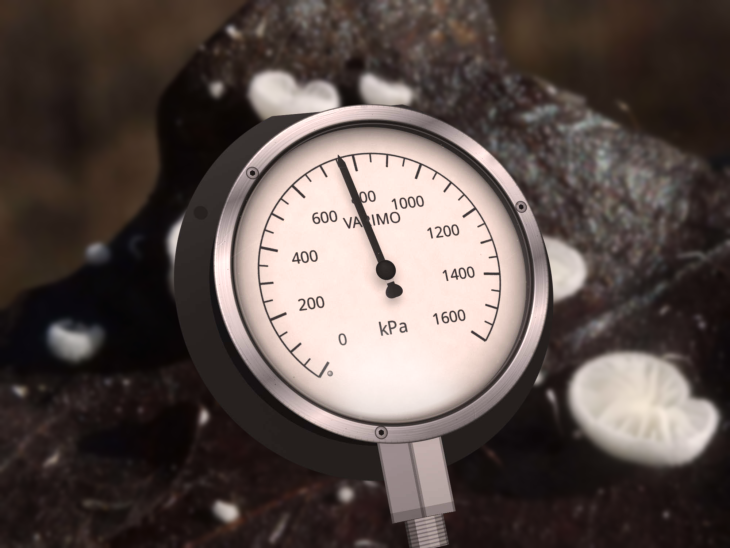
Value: 750,kPa
